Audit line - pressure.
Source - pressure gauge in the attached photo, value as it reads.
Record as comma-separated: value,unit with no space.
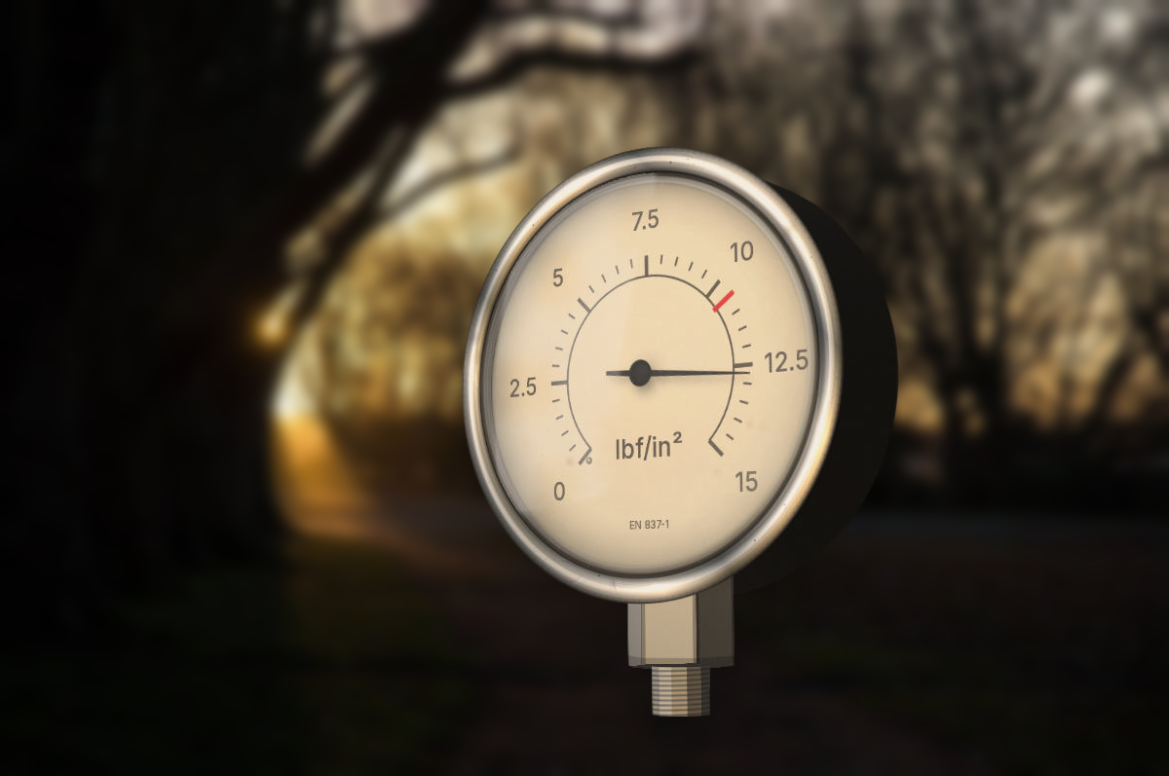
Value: 12.75,psi
